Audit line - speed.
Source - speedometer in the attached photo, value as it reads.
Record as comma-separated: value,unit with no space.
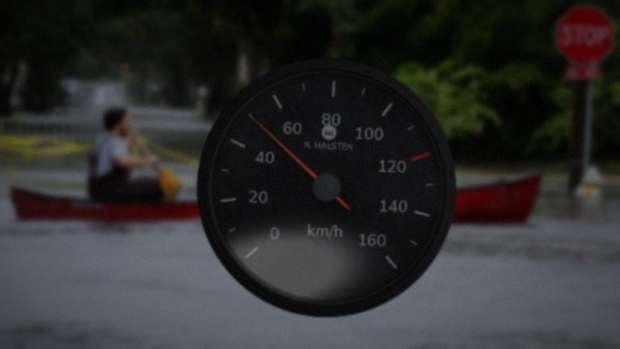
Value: 50,km/h
